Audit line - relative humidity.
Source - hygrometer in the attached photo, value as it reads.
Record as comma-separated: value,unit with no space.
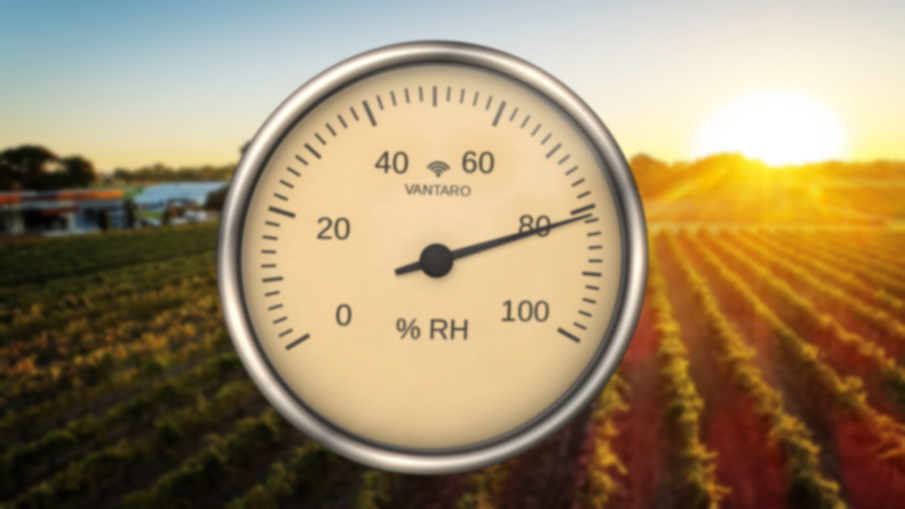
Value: 81,%
